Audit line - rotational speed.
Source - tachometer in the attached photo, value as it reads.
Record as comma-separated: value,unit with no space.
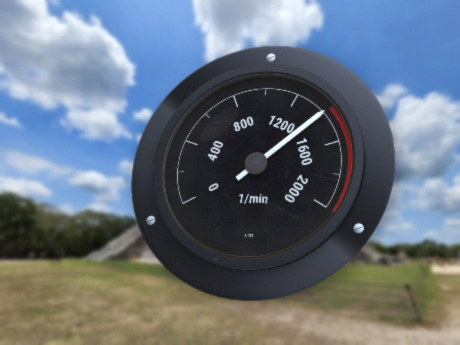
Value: 1400,rpm
